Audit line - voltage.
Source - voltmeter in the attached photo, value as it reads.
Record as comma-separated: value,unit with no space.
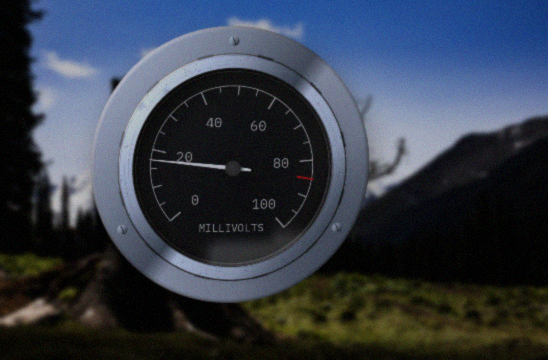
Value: 17.5,mV
